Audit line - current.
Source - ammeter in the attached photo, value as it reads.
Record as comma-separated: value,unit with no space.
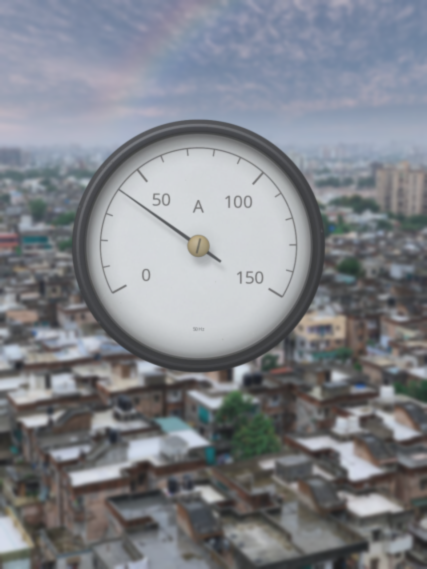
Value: 40,A
